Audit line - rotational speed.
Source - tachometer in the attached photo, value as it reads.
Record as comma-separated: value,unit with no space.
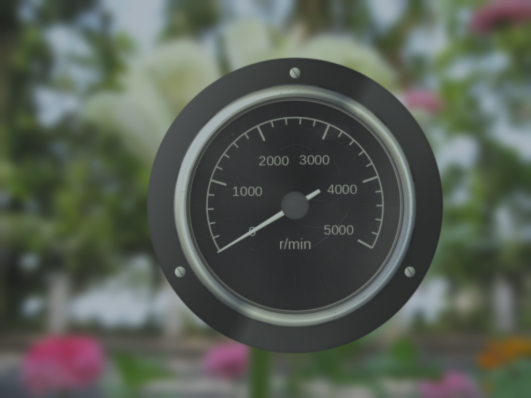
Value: 0,rpm
